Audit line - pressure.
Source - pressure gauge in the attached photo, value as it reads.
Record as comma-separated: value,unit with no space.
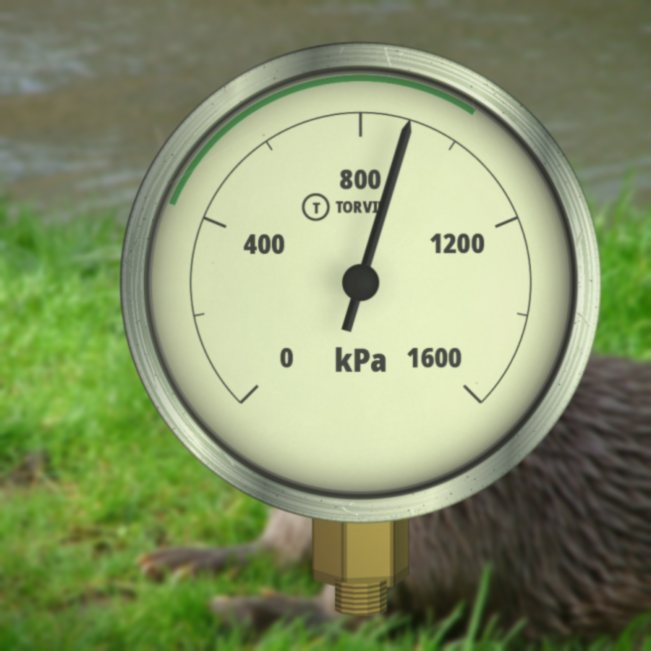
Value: 900,kPa
